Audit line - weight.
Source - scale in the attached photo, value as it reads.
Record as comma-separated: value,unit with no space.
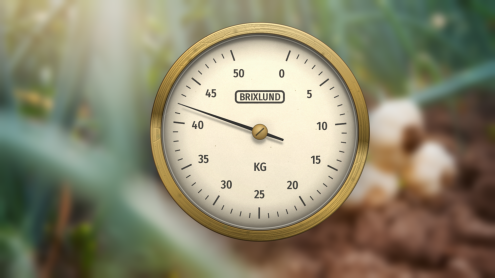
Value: 42,kg
